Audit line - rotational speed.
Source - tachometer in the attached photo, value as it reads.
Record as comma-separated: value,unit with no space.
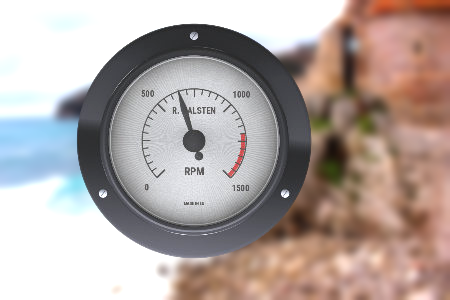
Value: 650,rpm
